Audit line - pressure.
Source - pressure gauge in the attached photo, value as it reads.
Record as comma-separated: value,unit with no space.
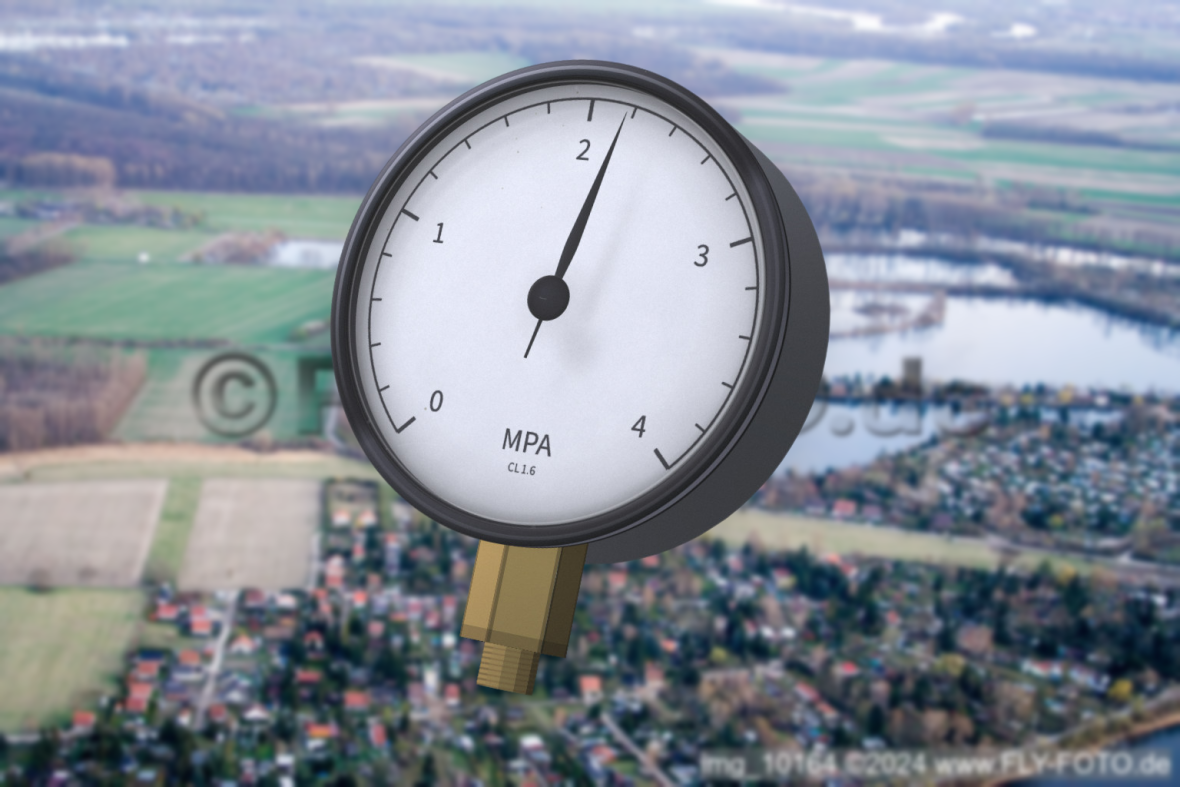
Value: 2.2,MPa
